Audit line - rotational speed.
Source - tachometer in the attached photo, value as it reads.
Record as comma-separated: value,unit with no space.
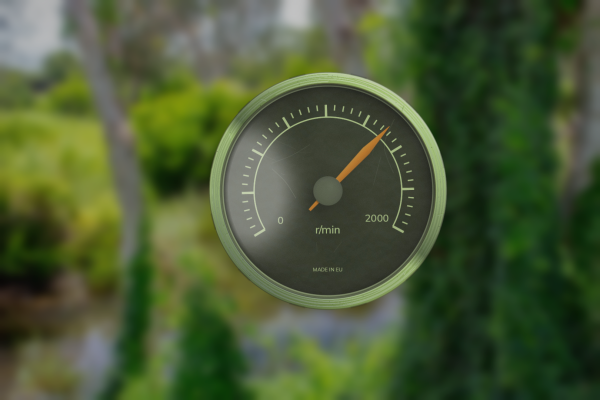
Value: 1375,rpm
